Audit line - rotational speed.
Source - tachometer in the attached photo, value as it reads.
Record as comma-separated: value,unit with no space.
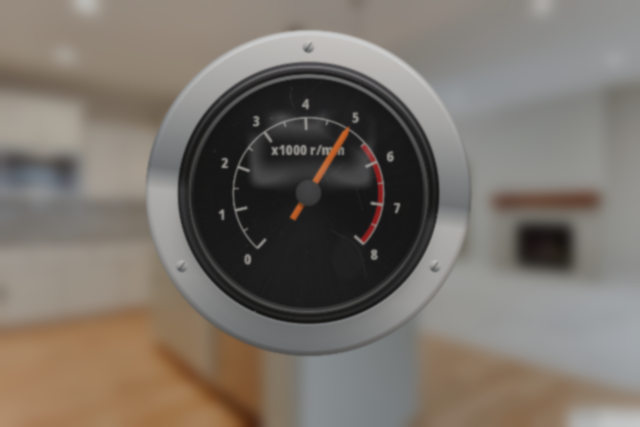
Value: 5000,rpm
